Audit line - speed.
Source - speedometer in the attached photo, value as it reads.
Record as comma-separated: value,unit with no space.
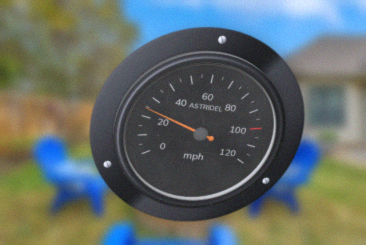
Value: 25,mph
